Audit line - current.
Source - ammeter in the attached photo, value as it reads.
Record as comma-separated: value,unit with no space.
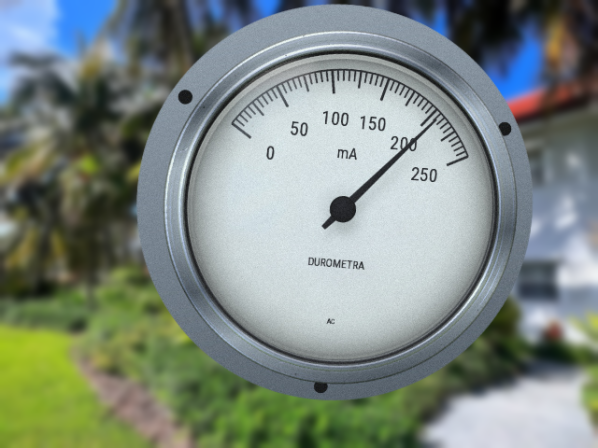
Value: 205,mA
